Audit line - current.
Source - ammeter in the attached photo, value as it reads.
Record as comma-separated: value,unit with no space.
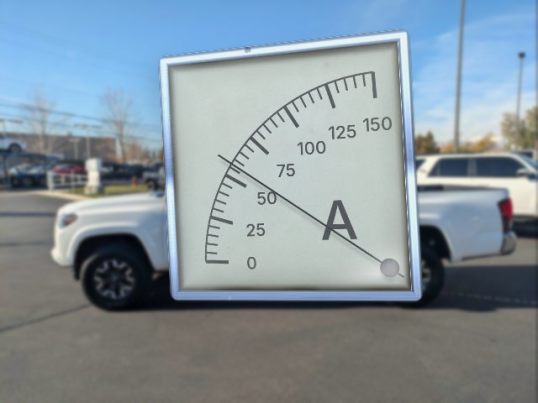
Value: 57.5,A
